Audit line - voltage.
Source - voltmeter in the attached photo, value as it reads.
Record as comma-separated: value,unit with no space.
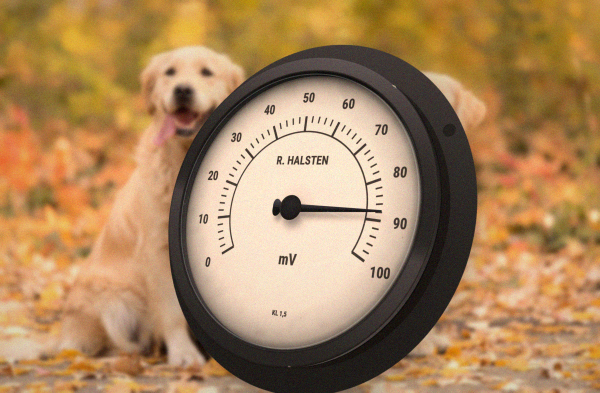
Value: 88,mV
